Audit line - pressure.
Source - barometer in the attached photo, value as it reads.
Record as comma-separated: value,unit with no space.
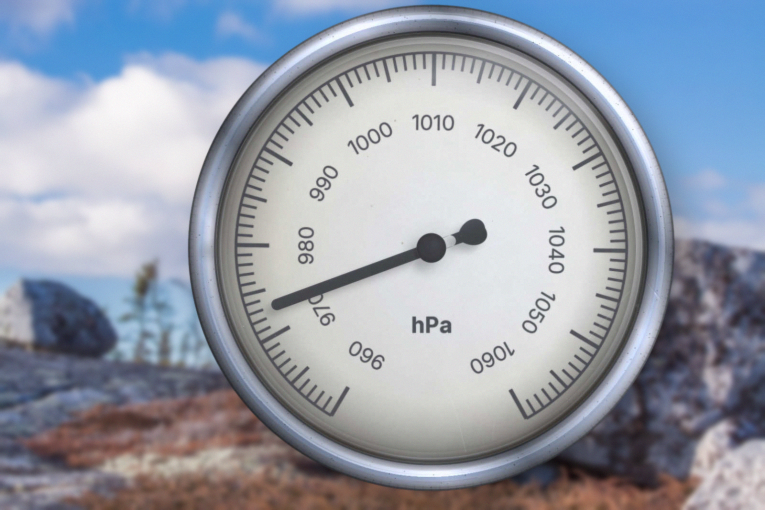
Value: 973,hPa
